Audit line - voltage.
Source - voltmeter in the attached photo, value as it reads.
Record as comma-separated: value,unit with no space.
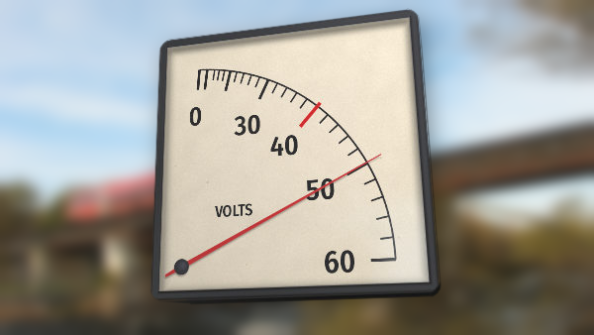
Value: 50,V
